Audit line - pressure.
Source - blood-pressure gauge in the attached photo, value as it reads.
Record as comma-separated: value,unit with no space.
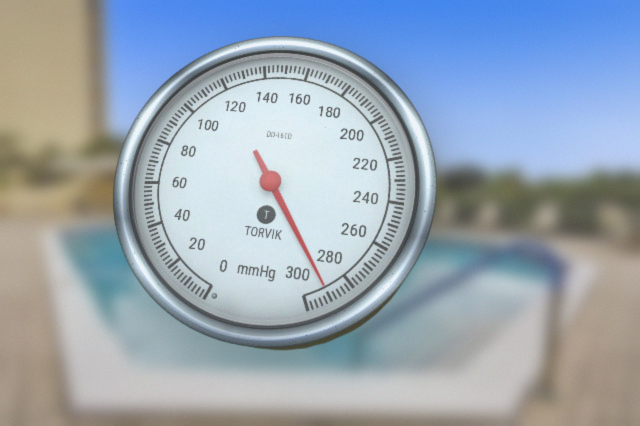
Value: 290,mmHg
